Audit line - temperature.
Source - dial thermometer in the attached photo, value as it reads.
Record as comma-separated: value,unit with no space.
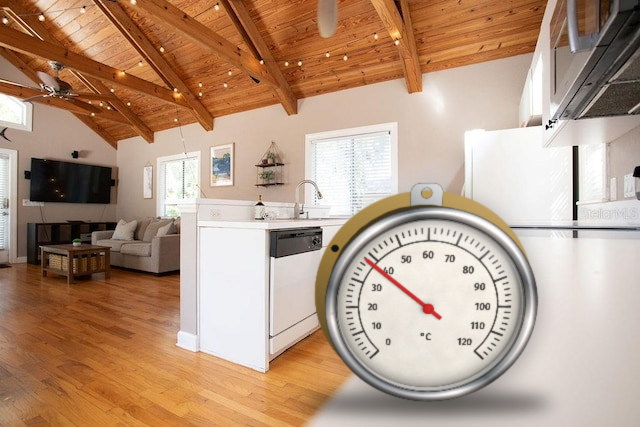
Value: 38,°C
